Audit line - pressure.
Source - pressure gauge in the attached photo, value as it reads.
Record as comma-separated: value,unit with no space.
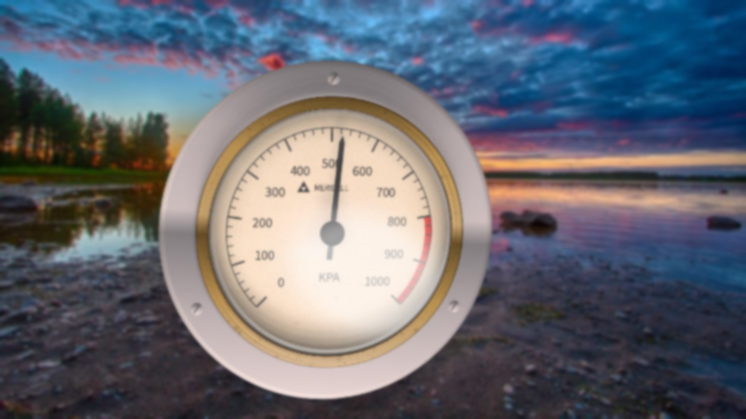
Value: 520,kPa
